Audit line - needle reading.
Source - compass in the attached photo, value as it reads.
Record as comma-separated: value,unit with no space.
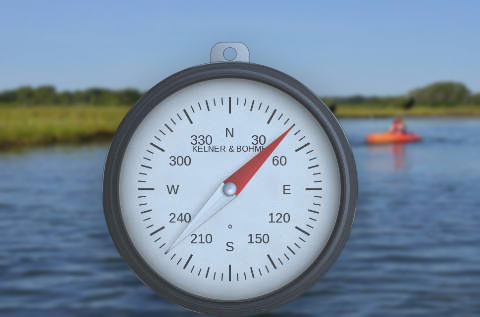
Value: 45,°
